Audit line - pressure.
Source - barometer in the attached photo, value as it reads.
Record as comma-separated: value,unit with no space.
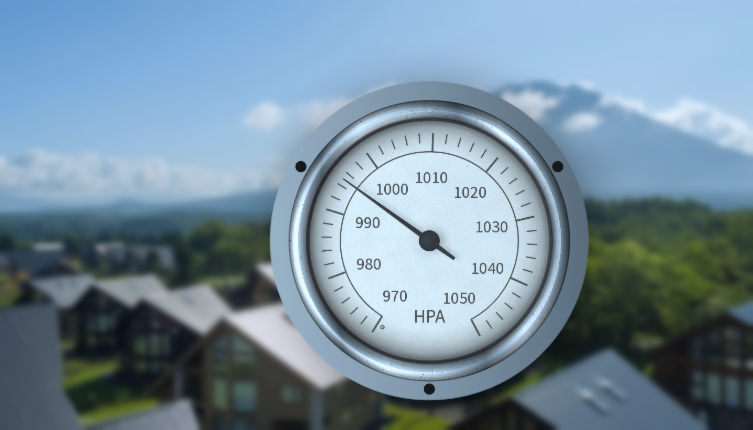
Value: 995,hPa
